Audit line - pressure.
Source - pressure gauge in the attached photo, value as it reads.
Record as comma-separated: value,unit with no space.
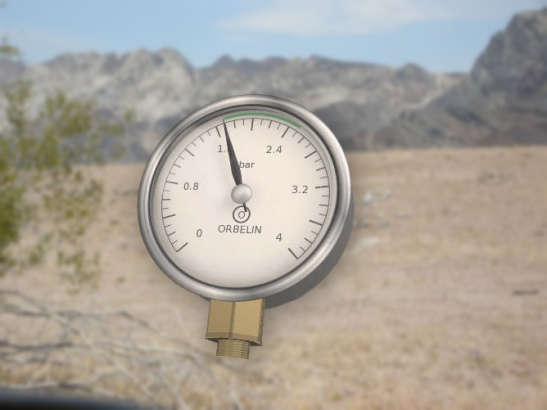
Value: 1.7,bar
